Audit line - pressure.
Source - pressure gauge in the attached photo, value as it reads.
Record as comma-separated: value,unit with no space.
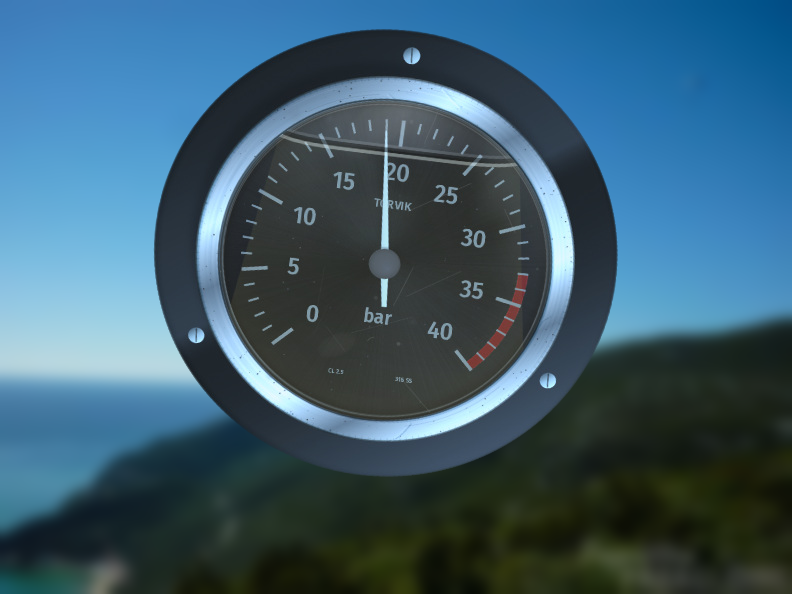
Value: 19,bar
